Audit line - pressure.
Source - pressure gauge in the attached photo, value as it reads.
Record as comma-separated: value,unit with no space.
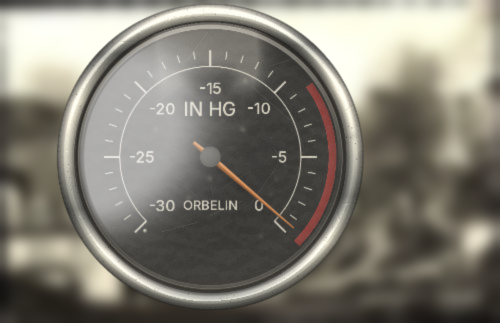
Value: -0.5,inHg
